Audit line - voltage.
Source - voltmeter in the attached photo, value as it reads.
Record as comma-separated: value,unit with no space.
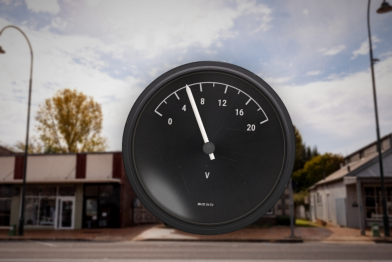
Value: 6,V
